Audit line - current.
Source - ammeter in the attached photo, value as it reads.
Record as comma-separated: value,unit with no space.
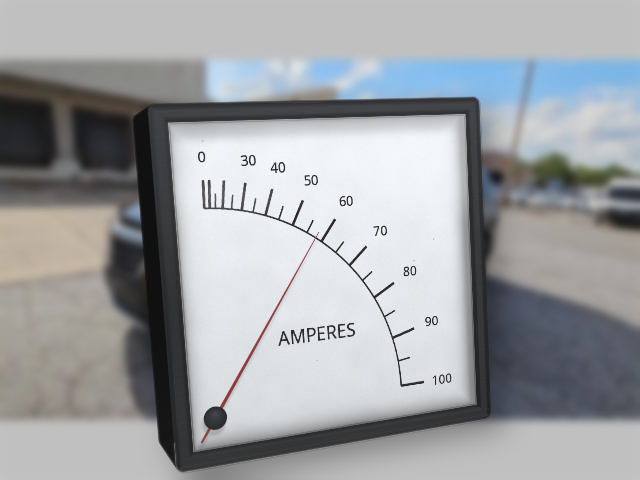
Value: 57.5,A
